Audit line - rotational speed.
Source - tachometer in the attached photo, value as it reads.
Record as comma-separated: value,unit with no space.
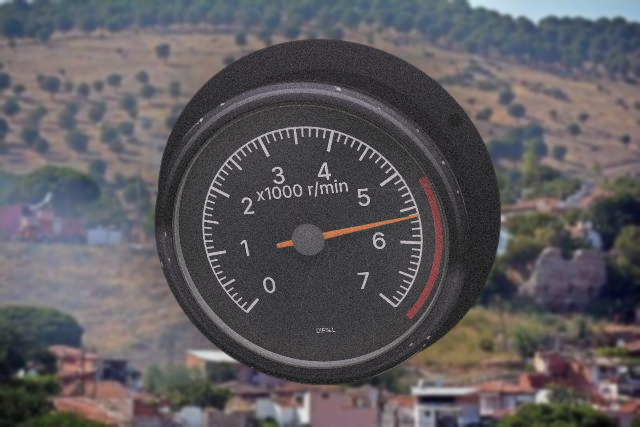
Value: 5600,rpm
